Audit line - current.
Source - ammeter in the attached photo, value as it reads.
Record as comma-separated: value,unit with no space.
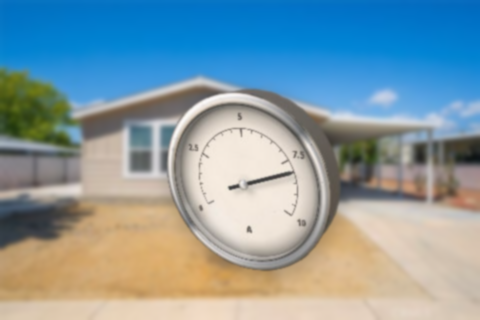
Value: 8,A
